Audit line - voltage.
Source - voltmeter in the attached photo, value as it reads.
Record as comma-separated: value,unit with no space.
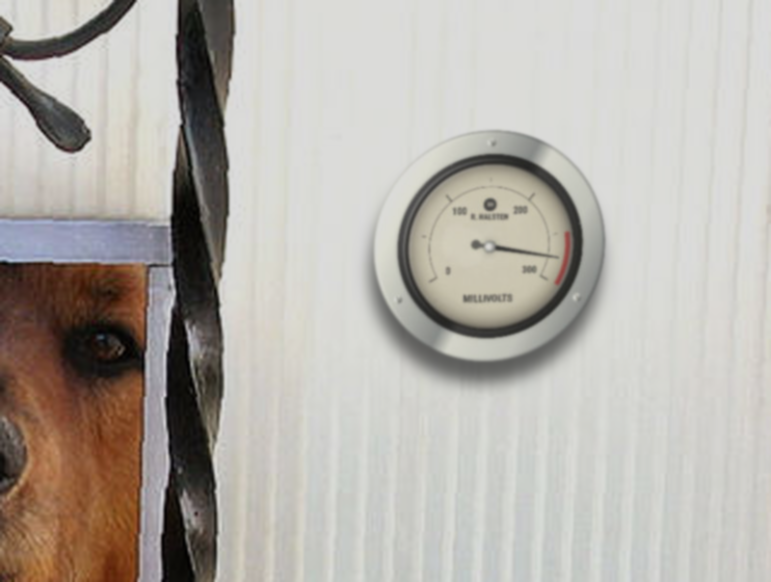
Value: 275,mV
